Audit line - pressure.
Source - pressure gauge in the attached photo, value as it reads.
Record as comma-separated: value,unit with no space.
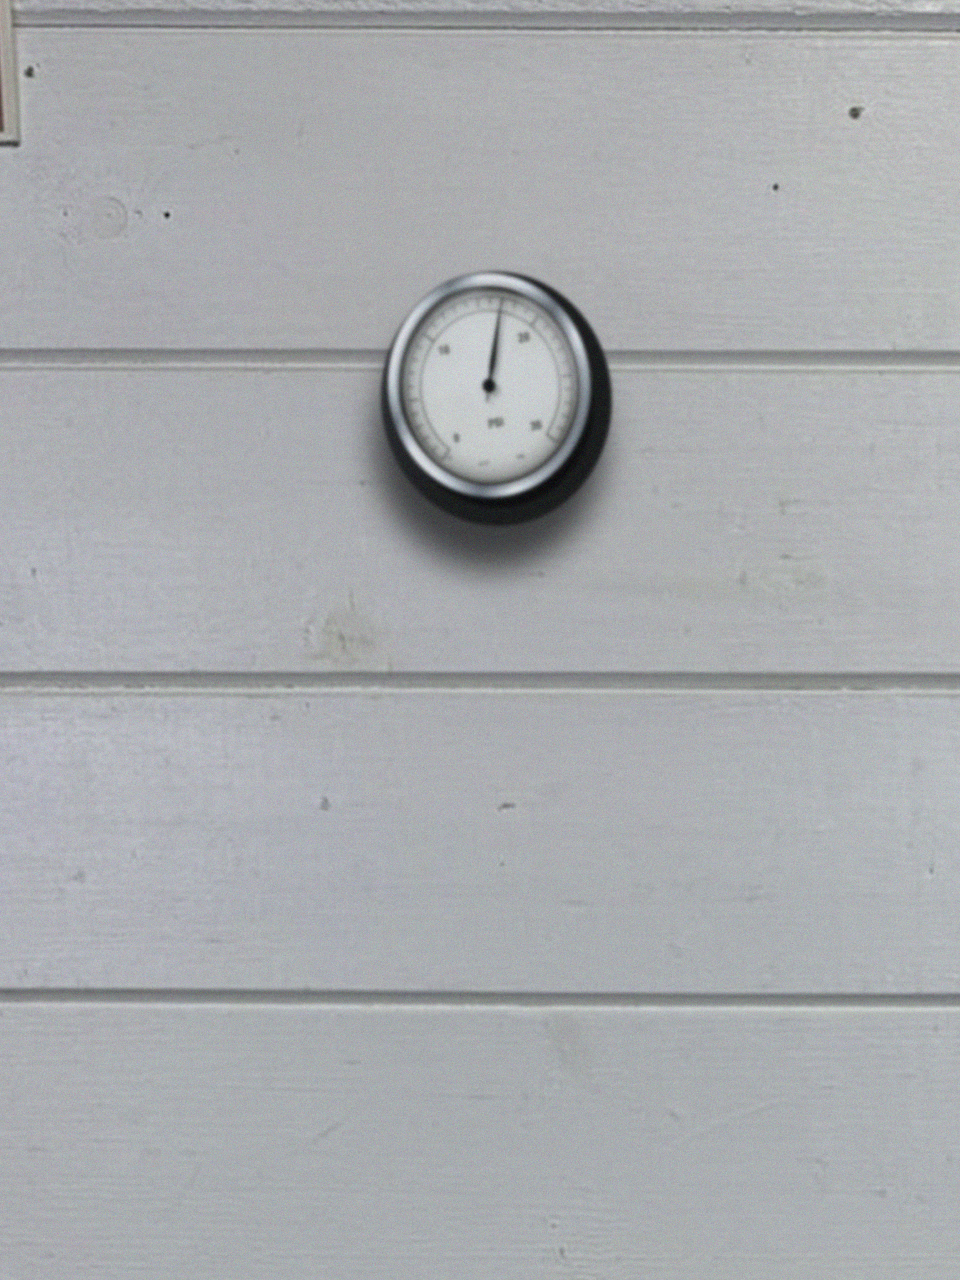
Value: 17,psi
